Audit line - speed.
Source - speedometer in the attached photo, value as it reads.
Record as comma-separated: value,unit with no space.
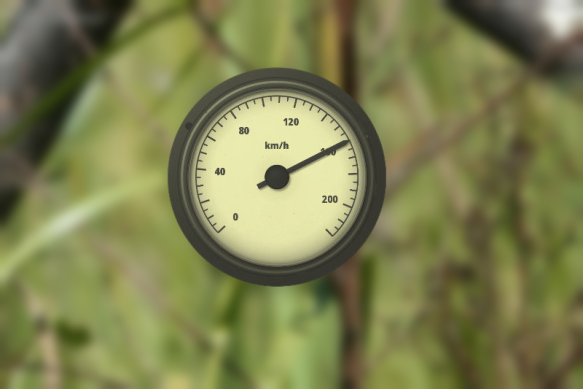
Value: 160,km/h
